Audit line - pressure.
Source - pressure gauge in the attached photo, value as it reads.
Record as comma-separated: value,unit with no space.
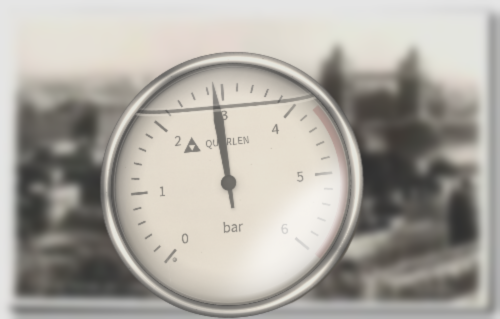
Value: 2.9,bar
